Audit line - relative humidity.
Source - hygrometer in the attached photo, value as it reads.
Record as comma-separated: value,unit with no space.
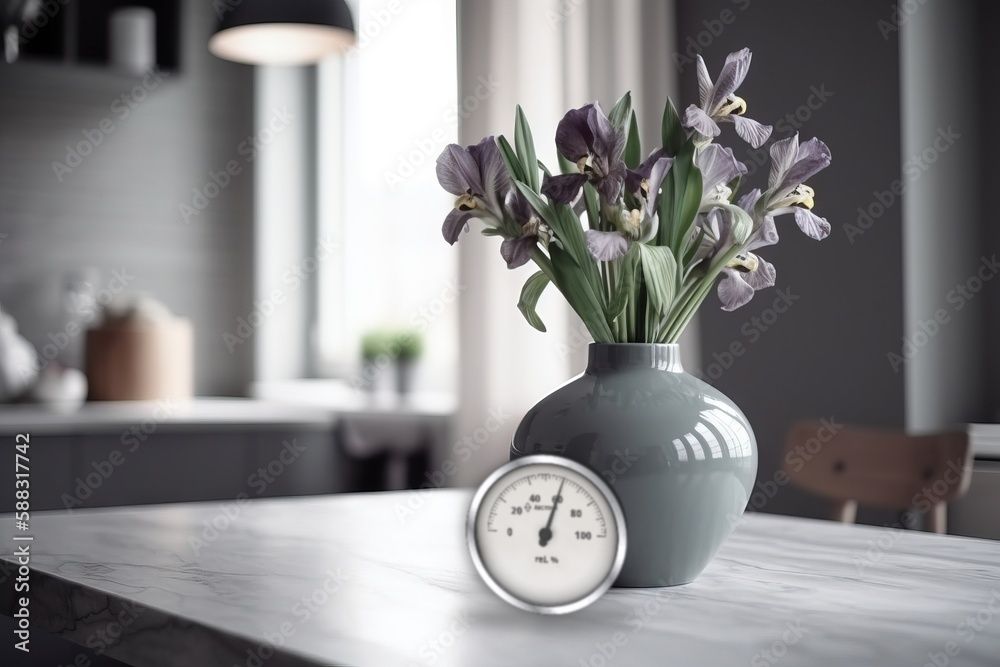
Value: 60,%
